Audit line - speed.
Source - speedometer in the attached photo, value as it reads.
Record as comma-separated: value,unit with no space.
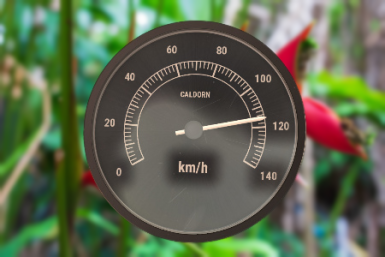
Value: 116,km/h
